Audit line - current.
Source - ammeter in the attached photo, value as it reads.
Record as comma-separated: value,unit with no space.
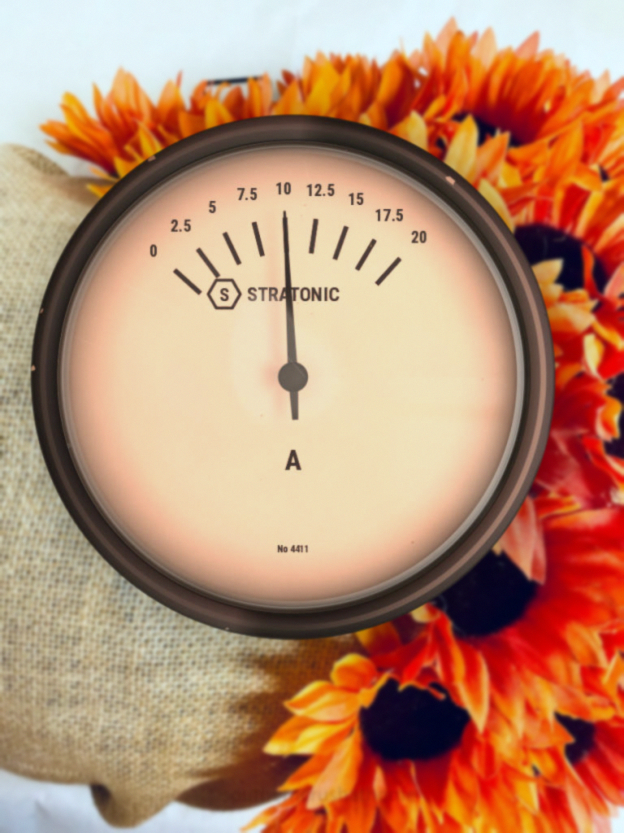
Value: 10,A
